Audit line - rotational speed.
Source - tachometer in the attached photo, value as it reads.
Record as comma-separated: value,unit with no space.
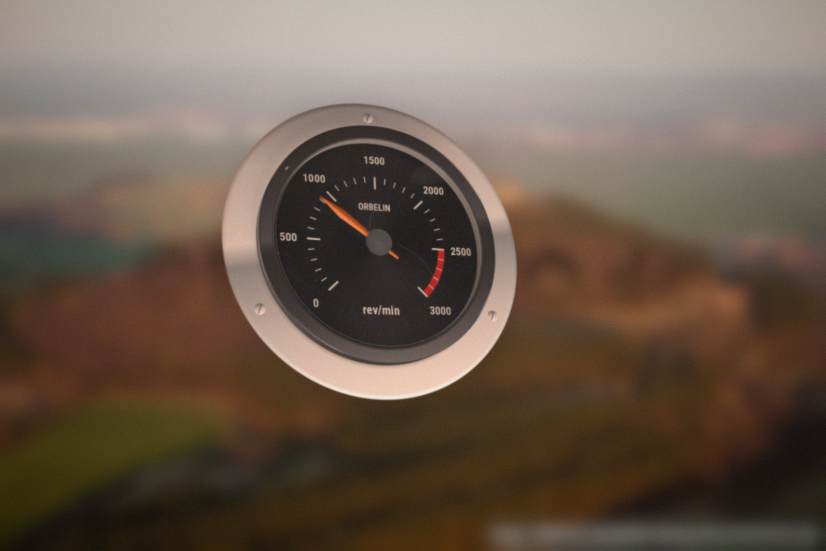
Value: 900,rpm
